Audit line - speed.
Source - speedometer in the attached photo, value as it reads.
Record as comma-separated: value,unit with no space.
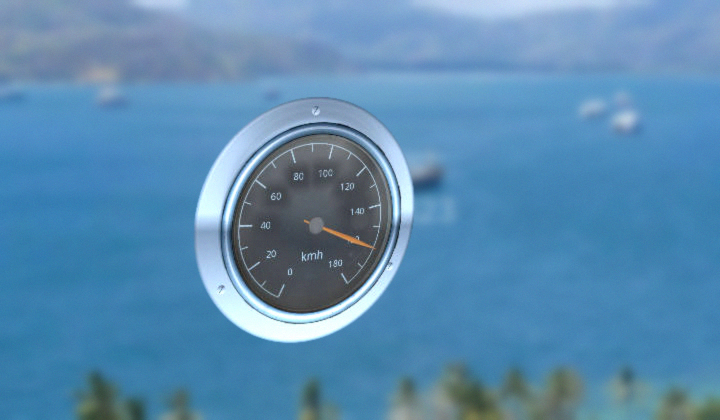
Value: 160,km/h
